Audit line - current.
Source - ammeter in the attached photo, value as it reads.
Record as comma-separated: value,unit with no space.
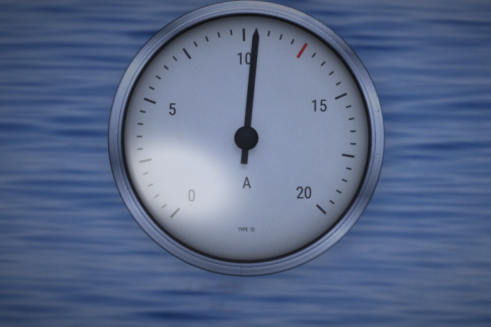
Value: 10.5,A
